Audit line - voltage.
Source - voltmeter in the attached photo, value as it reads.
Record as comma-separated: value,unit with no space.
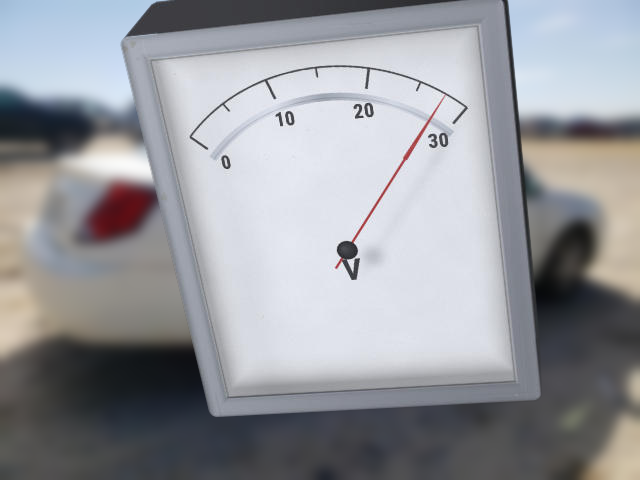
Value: 27.5,V
